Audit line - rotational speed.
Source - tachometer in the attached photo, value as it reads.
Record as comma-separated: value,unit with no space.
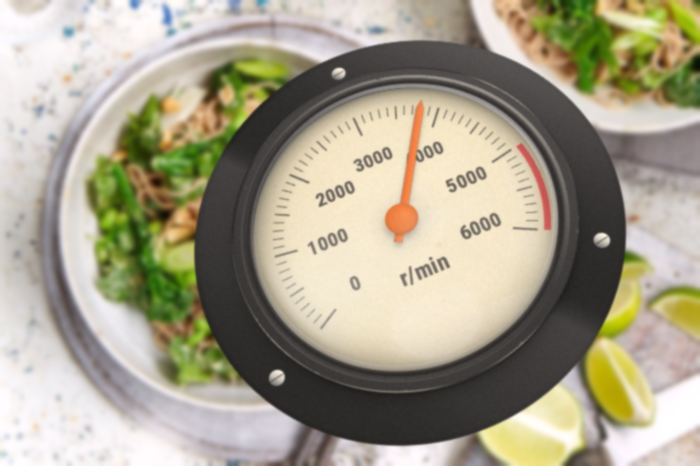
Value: 3800,rpm
